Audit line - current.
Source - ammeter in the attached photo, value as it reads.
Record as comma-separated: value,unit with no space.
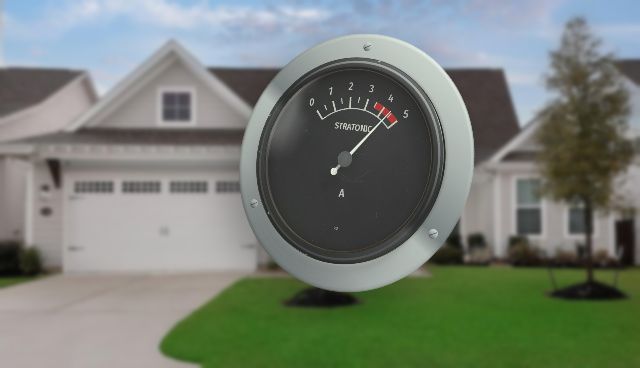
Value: 4.5,A
